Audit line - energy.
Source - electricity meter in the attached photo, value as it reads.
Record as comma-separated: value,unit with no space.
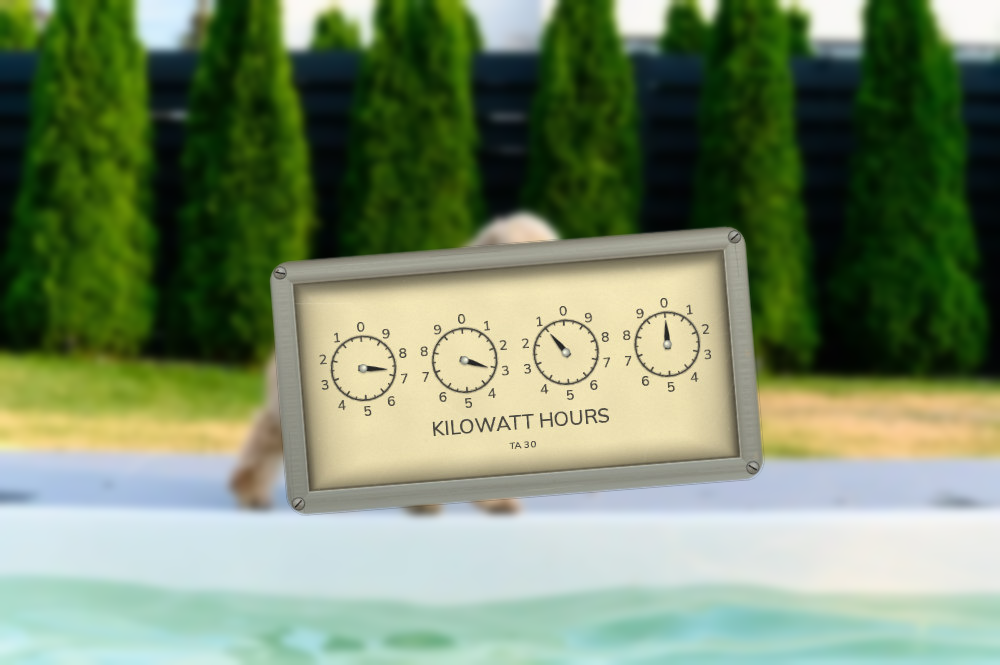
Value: 7310,kWh
